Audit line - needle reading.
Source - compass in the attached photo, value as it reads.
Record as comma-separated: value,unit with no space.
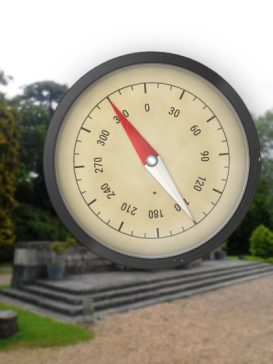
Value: 330,°
